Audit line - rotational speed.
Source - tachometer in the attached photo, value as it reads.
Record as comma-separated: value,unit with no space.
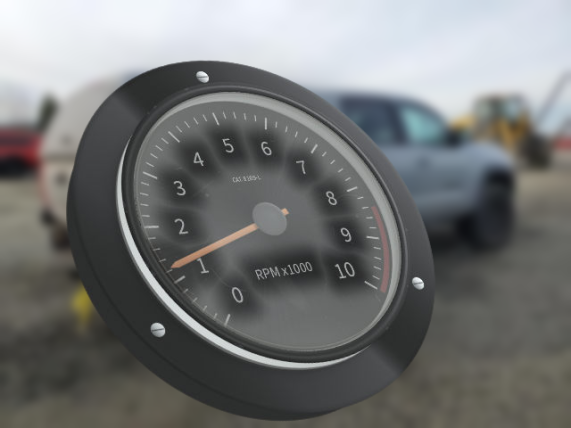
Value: 1200,rpm
